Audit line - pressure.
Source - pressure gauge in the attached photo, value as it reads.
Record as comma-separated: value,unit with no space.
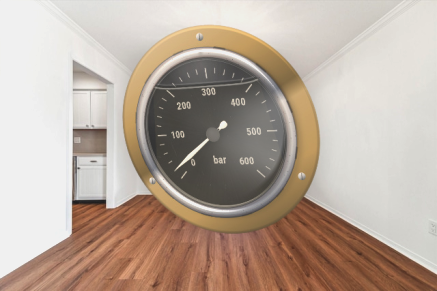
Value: 20,bar
